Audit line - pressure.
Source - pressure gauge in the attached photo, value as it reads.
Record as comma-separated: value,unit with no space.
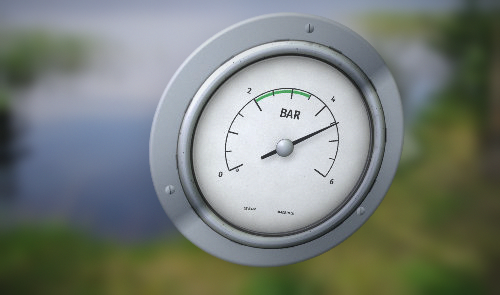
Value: 4.5,bar
